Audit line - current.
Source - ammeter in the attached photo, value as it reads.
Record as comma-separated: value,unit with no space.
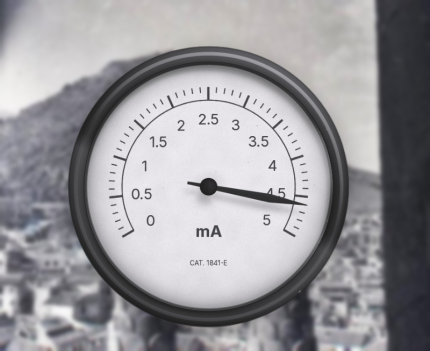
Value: 4.6,mA
